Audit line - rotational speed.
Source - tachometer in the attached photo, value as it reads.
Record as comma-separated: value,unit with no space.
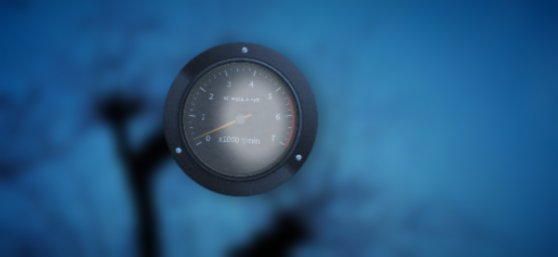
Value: 200,rpm
